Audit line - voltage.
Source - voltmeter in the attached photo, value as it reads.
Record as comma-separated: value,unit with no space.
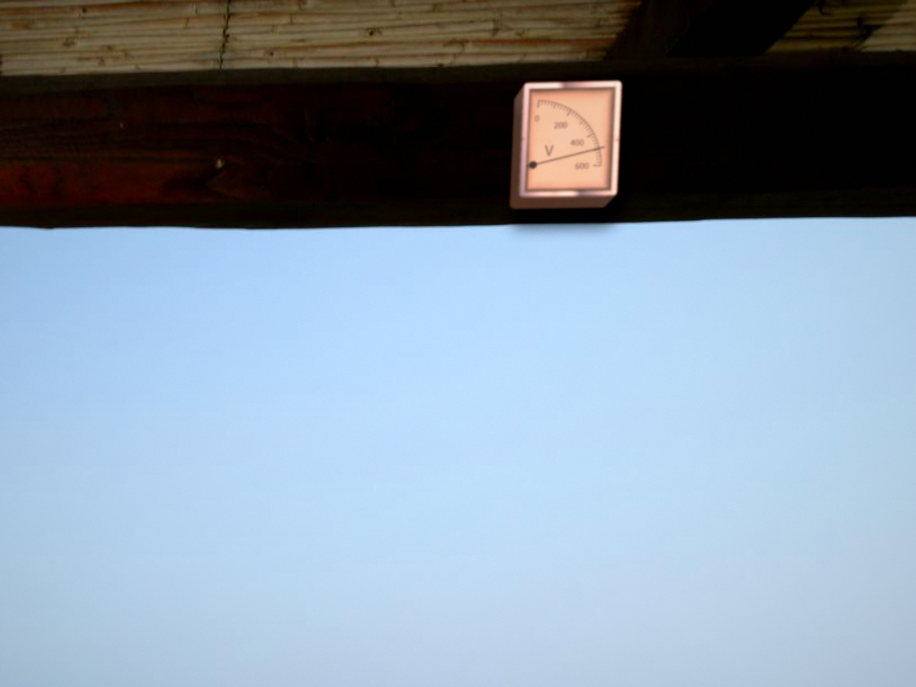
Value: 500,V
